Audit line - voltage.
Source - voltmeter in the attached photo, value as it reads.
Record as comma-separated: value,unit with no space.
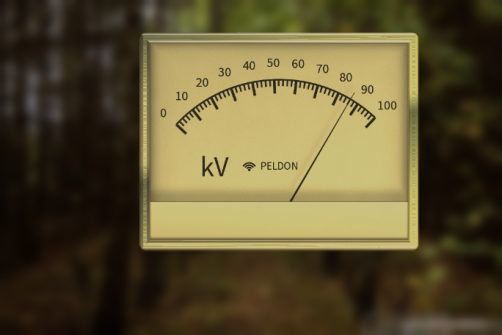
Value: 86,kV
